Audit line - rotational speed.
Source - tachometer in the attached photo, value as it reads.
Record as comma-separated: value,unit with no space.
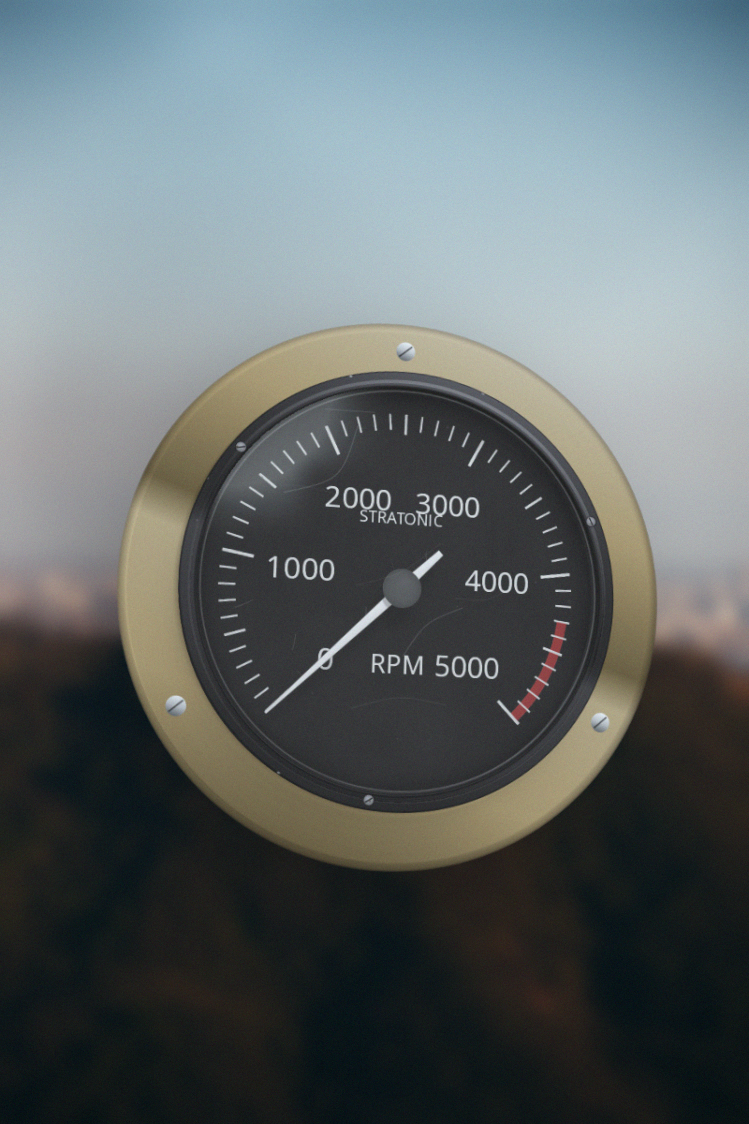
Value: 0,rpm
